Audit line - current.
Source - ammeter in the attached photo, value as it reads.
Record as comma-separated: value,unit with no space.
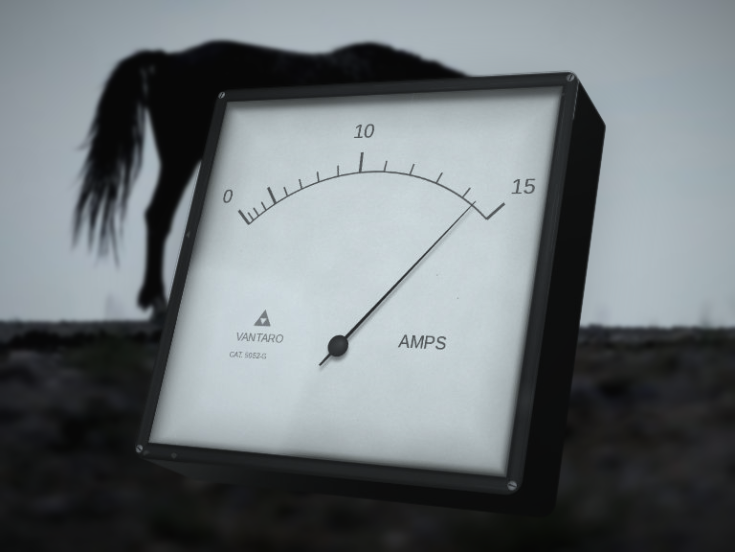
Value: 14.5,A
